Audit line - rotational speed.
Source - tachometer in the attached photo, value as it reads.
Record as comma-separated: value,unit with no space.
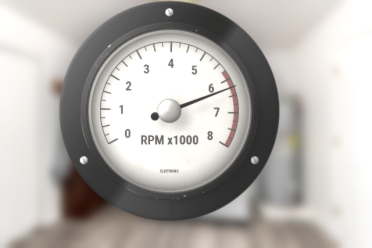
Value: 6250,rpm
